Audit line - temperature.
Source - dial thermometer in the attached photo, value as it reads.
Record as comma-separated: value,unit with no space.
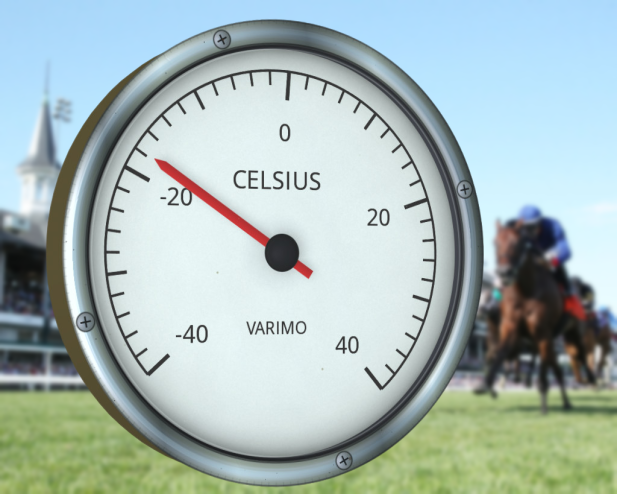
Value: -18,°C
